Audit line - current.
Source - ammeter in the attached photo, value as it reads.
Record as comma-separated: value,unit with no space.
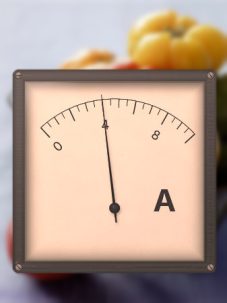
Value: 4,A
